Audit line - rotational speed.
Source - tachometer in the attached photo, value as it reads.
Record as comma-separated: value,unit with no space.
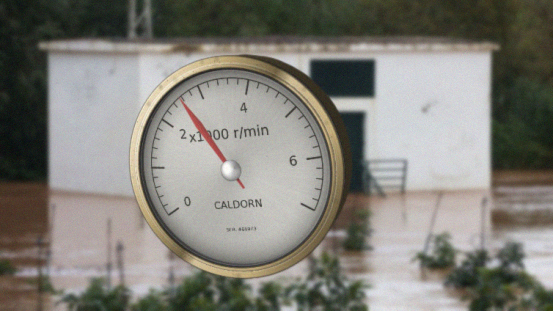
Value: 2600,rpm
